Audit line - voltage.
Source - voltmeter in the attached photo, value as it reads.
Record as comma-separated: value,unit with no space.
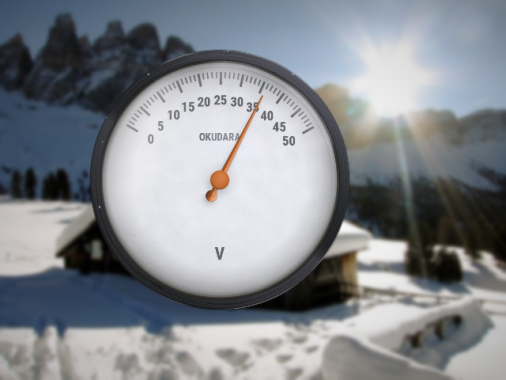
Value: 36,V
